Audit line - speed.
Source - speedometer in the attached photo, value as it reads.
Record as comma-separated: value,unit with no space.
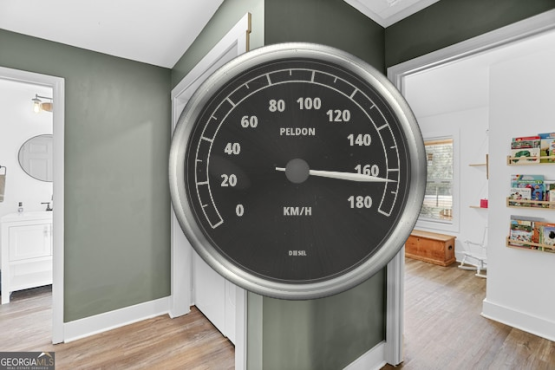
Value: 165,km/h
